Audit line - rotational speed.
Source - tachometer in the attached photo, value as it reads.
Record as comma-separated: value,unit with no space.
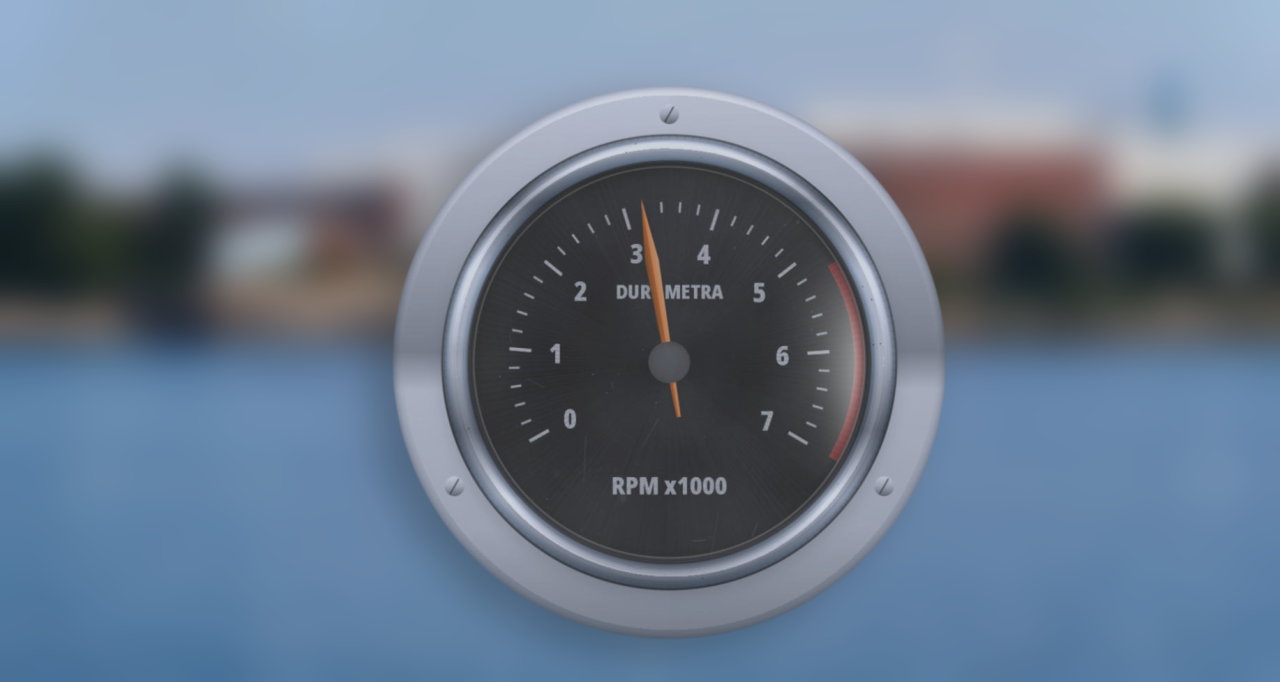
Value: 3200,rpm
